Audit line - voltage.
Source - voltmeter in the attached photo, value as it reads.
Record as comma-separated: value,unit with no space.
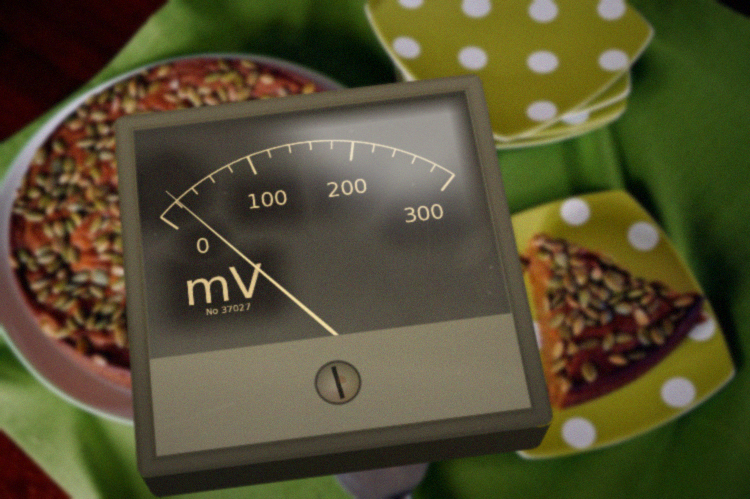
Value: 20,mV
